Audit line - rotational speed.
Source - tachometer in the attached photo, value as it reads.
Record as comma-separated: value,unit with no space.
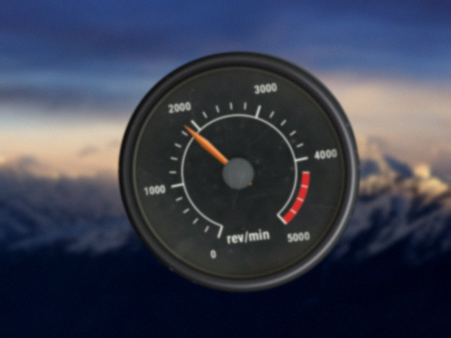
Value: 1900,rpm
